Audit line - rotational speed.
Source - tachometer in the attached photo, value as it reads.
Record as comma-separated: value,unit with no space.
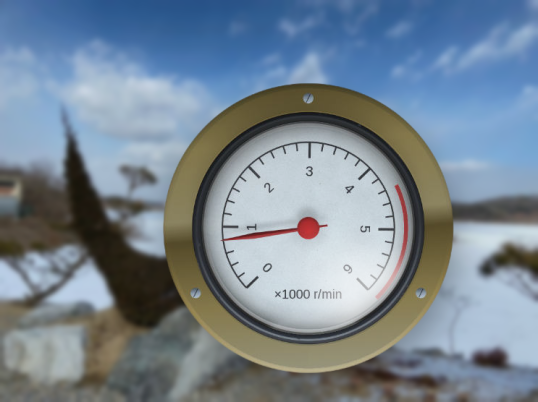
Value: 800,rpm
